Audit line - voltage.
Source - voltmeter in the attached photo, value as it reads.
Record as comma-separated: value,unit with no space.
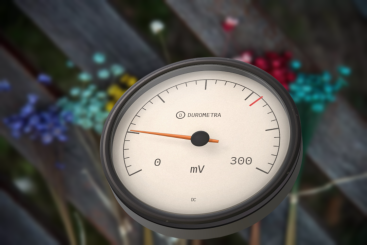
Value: 50,mV
